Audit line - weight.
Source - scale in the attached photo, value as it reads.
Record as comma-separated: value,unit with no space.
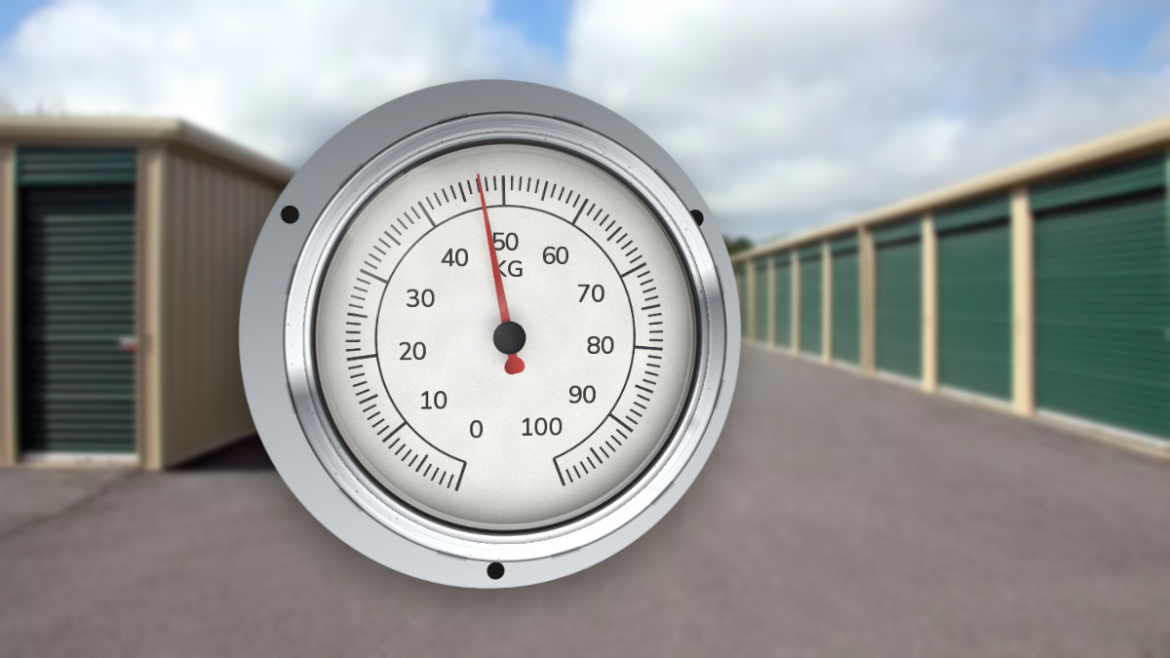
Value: 47,kg
